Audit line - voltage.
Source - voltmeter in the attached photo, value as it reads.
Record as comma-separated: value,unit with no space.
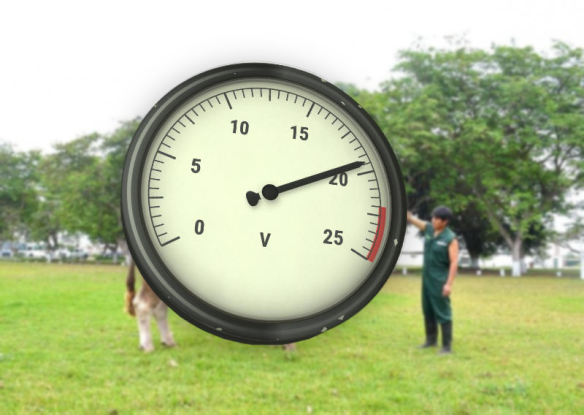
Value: 19.5,V
